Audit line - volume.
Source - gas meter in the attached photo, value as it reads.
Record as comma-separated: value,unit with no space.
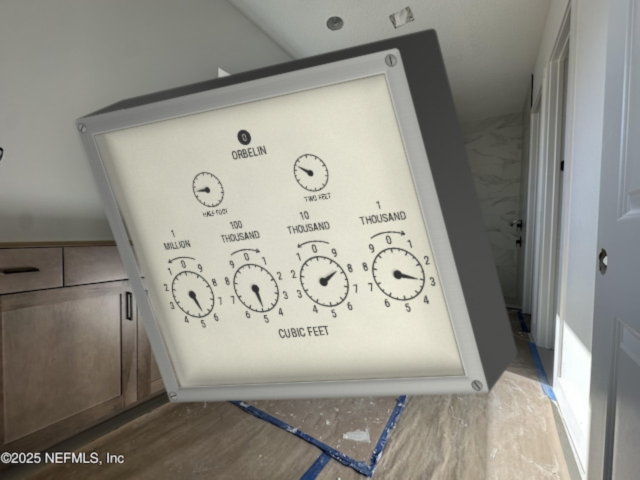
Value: 548300,ft³
